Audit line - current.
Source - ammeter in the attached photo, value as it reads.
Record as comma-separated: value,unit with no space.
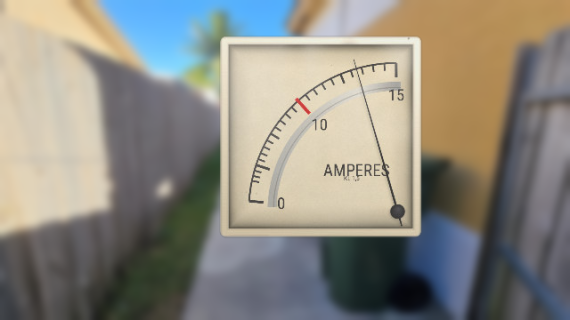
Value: 13.25,A
